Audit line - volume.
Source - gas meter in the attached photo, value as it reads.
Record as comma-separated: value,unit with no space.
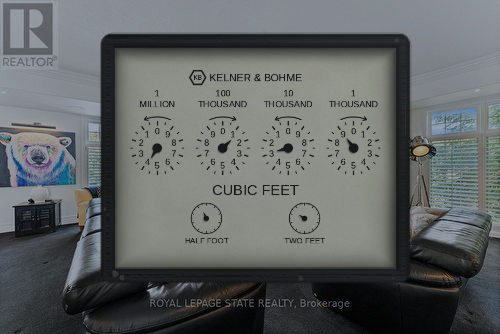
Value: 412900,ft³
